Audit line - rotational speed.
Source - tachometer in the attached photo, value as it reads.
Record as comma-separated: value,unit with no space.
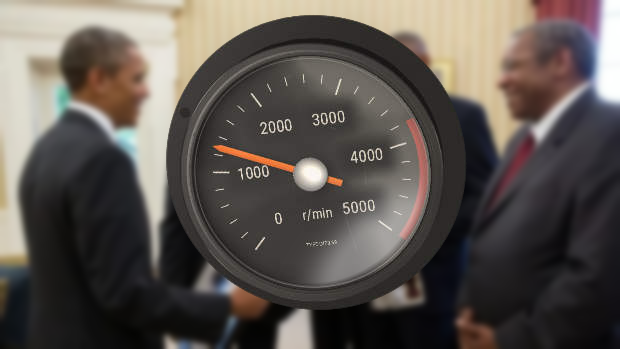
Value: 1300,rpm
